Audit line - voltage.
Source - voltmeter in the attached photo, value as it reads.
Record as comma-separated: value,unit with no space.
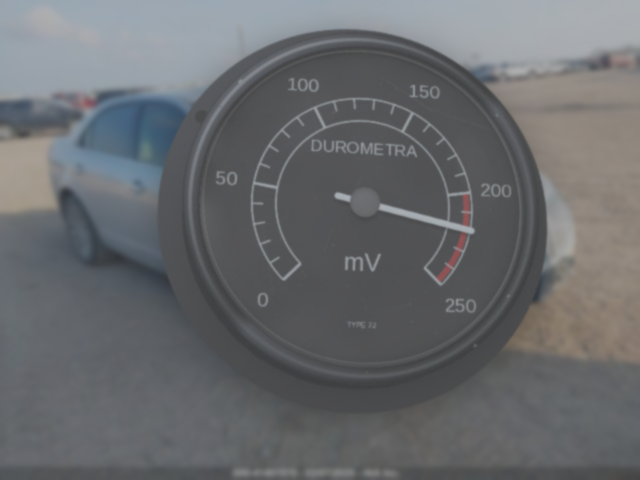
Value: 220,mV
